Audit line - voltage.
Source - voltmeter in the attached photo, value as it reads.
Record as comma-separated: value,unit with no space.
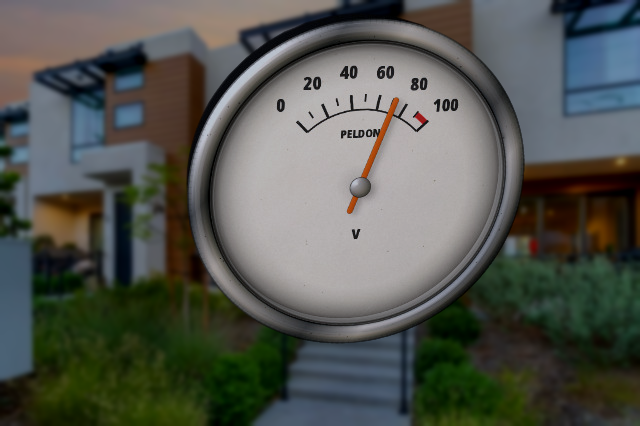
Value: 70,V
